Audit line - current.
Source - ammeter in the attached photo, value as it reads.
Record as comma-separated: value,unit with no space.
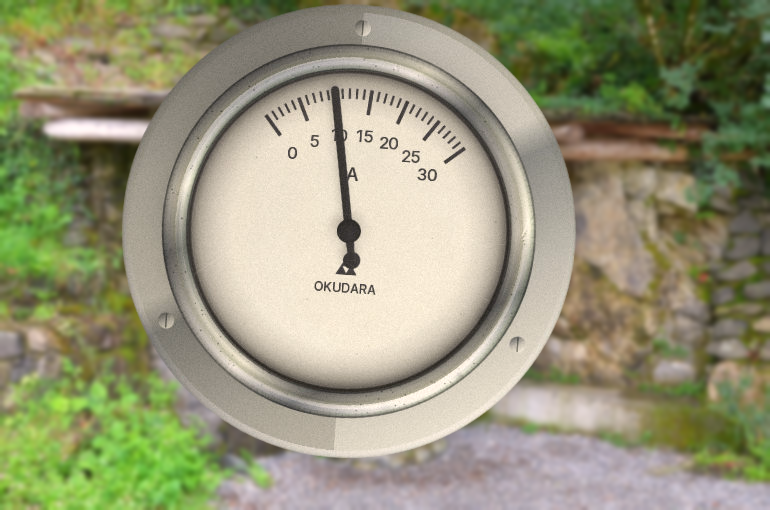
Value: 10,A
